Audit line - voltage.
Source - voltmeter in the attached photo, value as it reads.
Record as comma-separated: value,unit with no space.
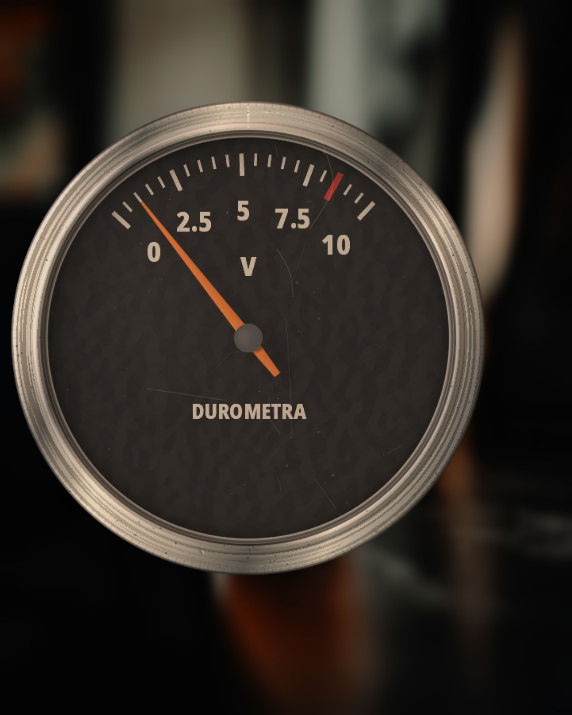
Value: 1,V
